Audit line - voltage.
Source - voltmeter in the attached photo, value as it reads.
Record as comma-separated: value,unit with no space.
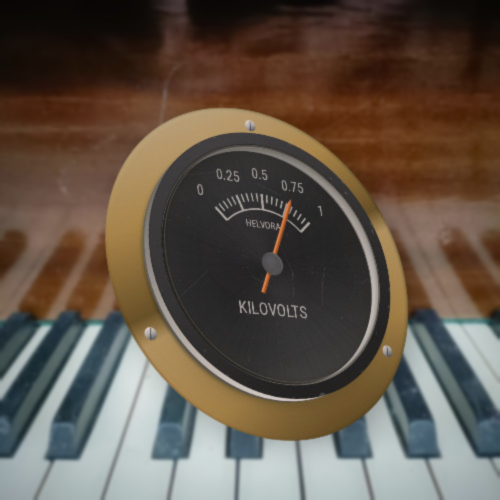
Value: 0.75,kV
